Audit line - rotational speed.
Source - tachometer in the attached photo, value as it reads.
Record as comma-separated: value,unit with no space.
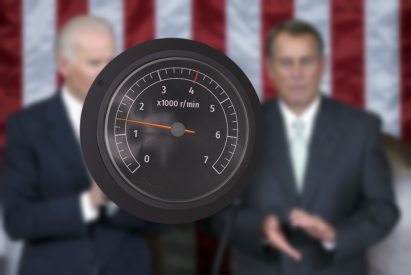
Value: 1400,rpm
